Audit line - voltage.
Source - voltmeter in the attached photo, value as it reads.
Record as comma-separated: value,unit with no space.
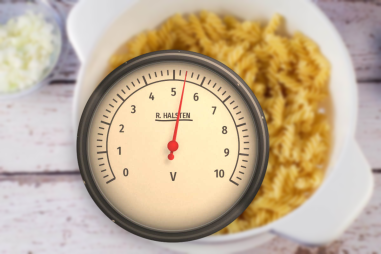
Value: 5.4,V
